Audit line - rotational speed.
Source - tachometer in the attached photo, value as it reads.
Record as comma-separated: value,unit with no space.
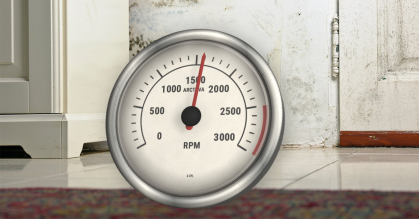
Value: 1600,rpm
